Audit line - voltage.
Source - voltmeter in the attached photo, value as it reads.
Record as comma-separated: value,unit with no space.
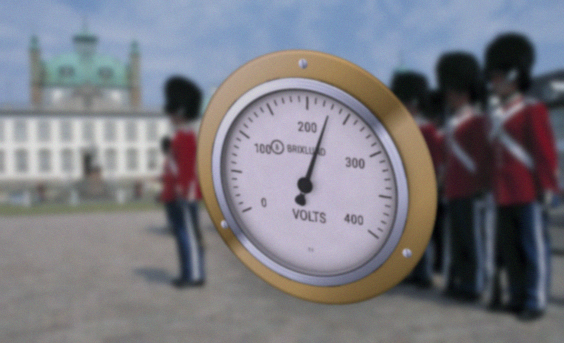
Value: 230,V
